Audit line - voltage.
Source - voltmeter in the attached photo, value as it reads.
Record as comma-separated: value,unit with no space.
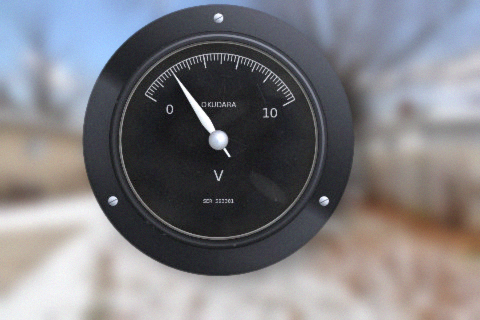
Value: 2,V
